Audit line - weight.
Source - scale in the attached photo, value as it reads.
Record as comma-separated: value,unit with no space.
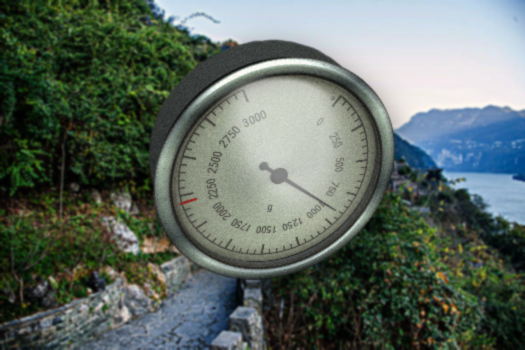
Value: 900,g
